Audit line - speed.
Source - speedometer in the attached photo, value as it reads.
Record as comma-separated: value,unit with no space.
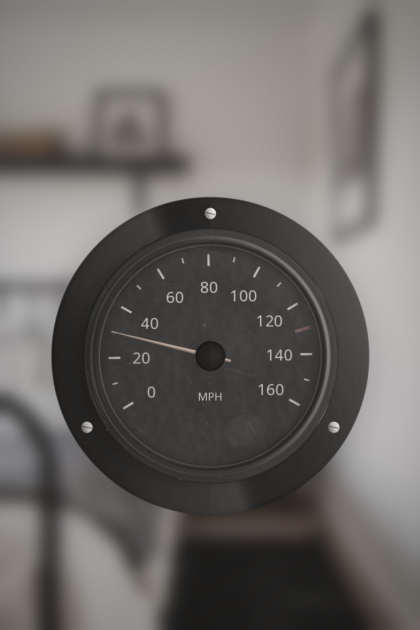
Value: 30,mph
